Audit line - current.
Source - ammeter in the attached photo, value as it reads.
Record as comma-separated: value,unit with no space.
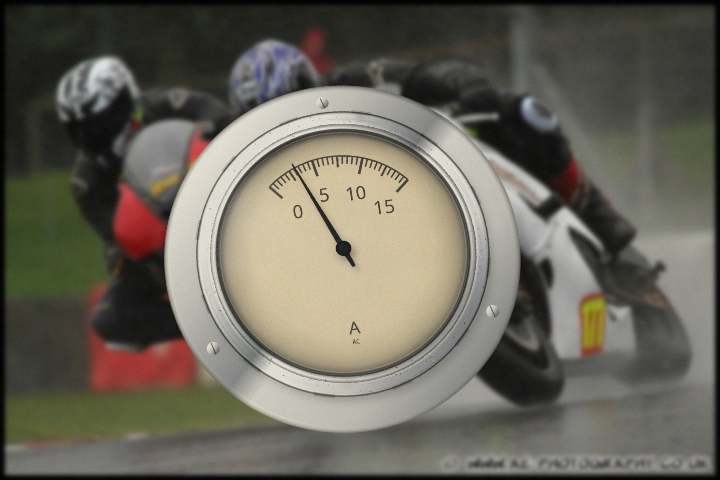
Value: 3,A
